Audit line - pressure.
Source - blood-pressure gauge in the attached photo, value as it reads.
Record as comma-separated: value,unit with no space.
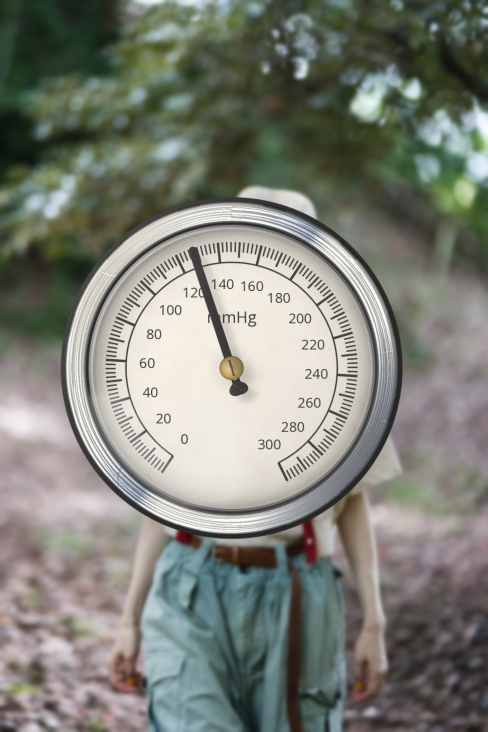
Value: 128,mmHg
